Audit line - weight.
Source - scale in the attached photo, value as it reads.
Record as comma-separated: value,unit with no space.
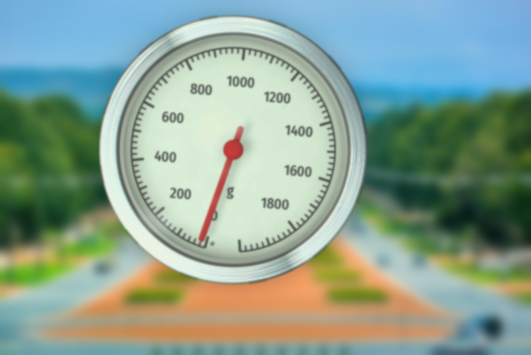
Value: 20,g
